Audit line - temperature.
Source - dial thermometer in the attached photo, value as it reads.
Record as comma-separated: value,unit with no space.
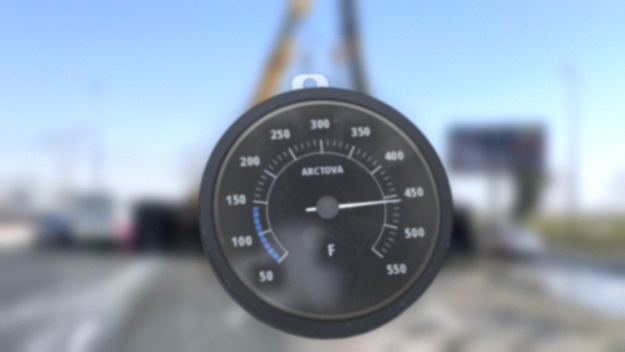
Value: 460,°F
